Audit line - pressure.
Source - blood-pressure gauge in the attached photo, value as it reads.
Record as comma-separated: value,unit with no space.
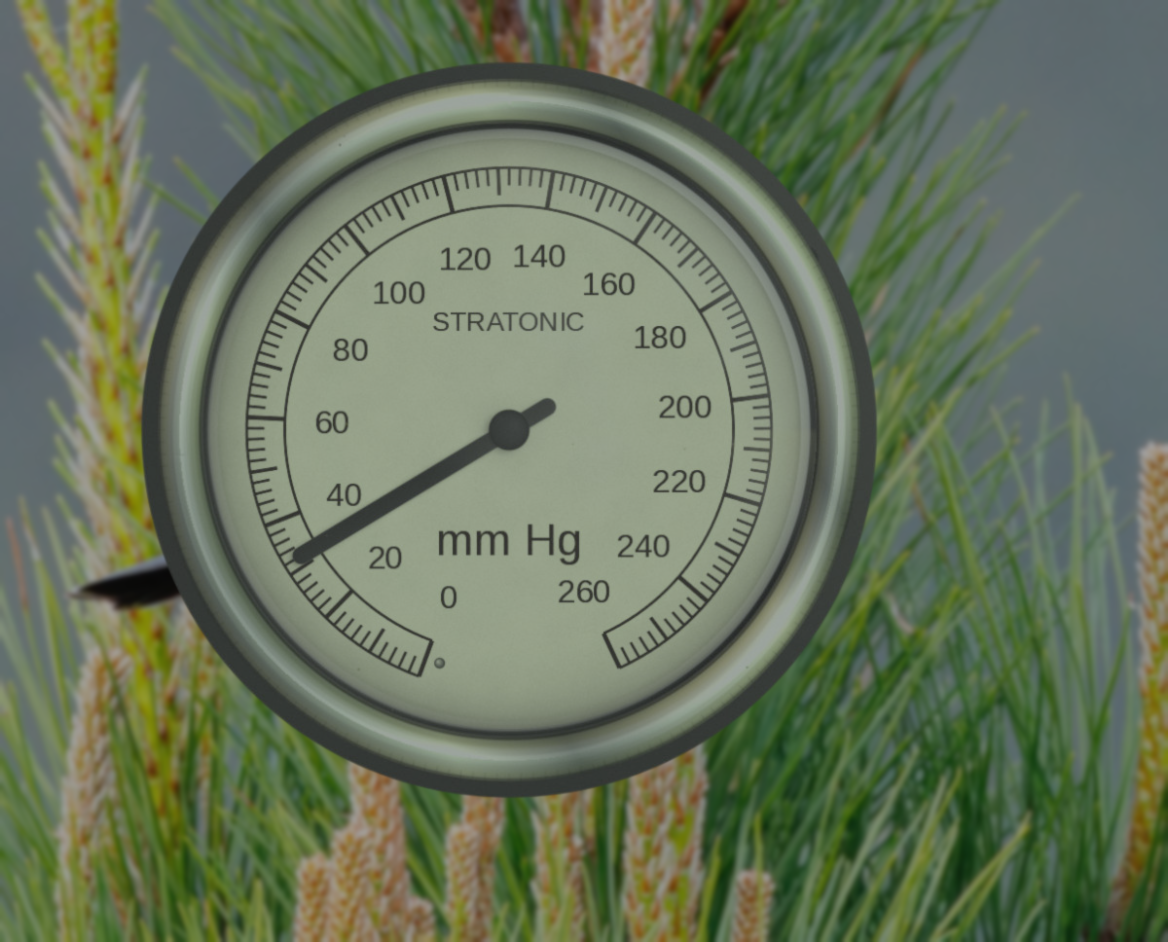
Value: 32,mmHg
